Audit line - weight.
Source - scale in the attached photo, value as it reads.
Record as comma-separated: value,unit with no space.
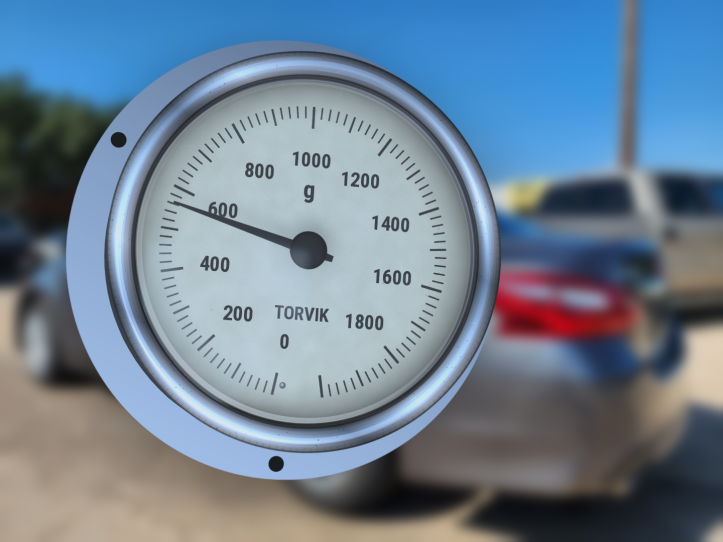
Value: 560,g
